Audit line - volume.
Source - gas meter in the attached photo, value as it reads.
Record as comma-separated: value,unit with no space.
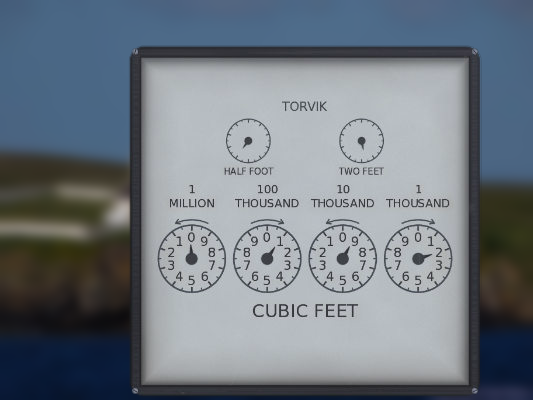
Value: 9200,ft³
